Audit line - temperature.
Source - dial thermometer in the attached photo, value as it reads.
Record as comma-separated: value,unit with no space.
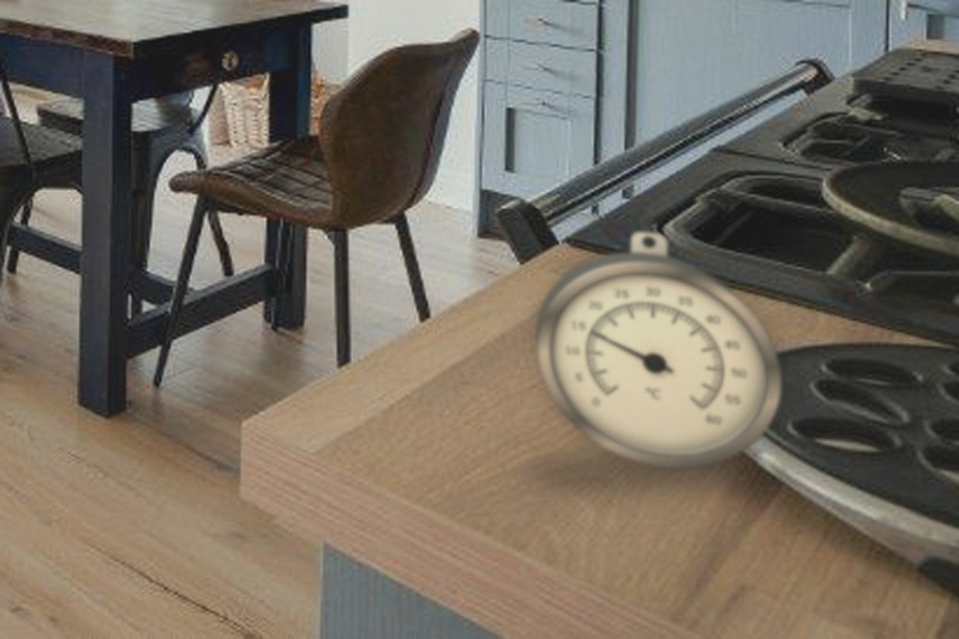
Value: 15,°C
